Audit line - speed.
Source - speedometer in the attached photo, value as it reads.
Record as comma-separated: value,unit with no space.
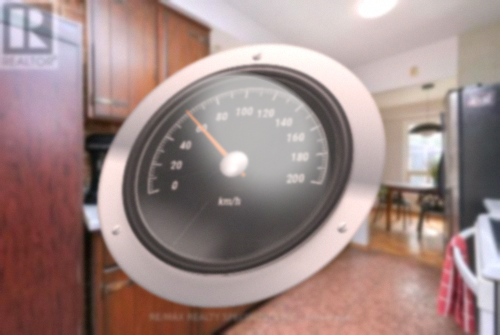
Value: 60,km/h
